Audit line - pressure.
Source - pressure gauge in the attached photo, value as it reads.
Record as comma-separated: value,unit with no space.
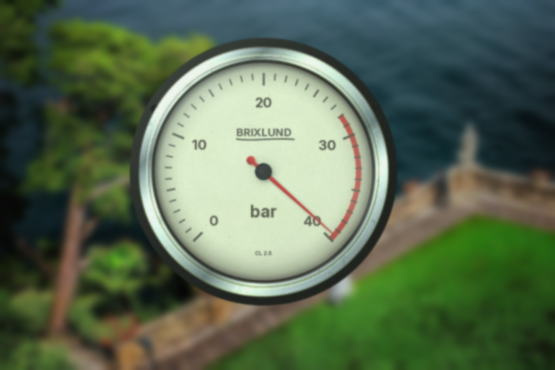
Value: 39.5,bar
